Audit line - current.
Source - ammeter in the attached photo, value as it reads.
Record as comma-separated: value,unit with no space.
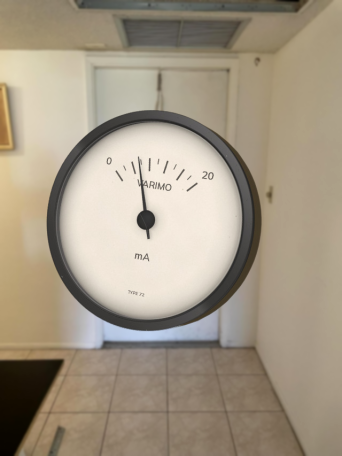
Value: 6,mA
